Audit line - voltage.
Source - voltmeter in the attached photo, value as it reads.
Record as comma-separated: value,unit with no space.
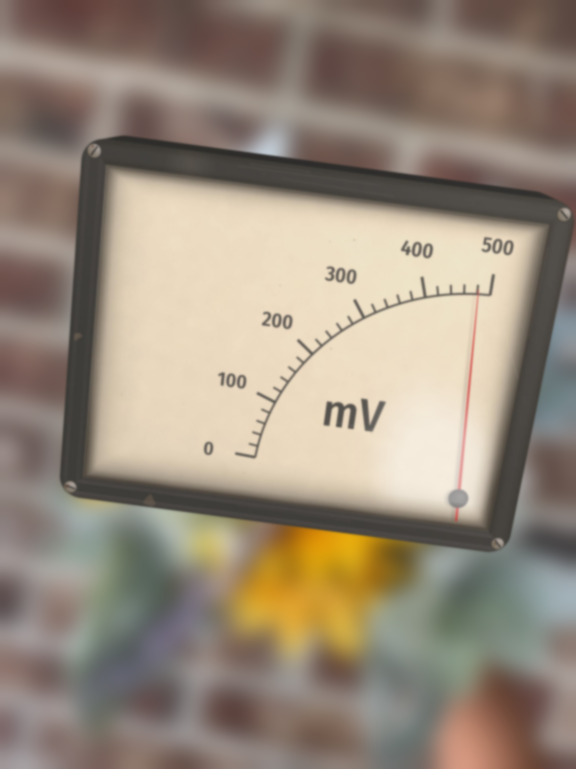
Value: 480,mV
